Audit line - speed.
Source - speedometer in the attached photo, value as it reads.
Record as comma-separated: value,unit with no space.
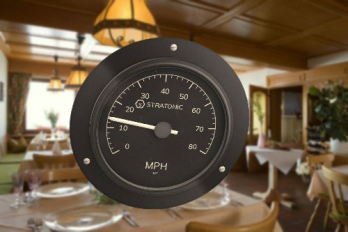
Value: 14,mph
